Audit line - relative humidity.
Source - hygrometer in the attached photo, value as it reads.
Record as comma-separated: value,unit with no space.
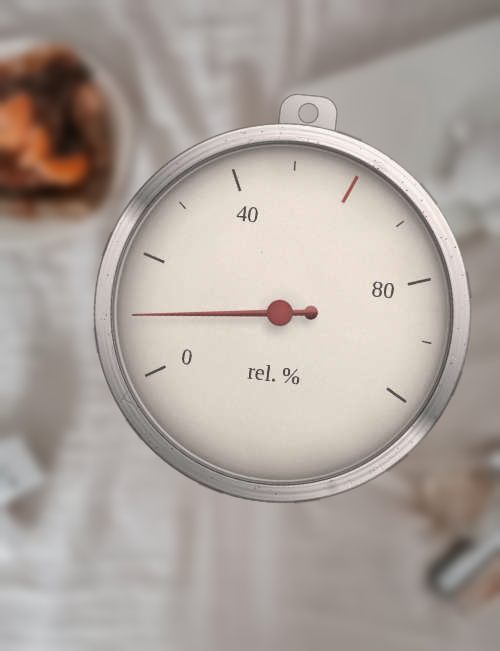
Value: 10,%
